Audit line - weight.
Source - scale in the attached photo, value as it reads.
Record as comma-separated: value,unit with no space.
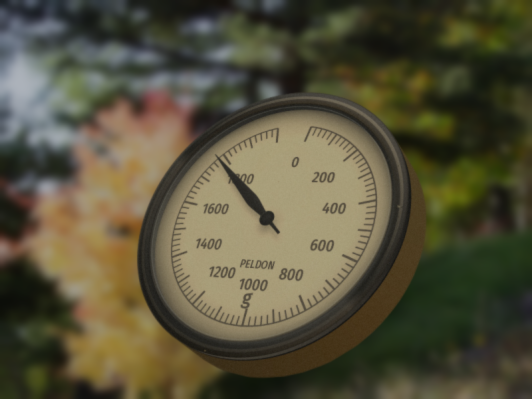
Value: 1780,g
